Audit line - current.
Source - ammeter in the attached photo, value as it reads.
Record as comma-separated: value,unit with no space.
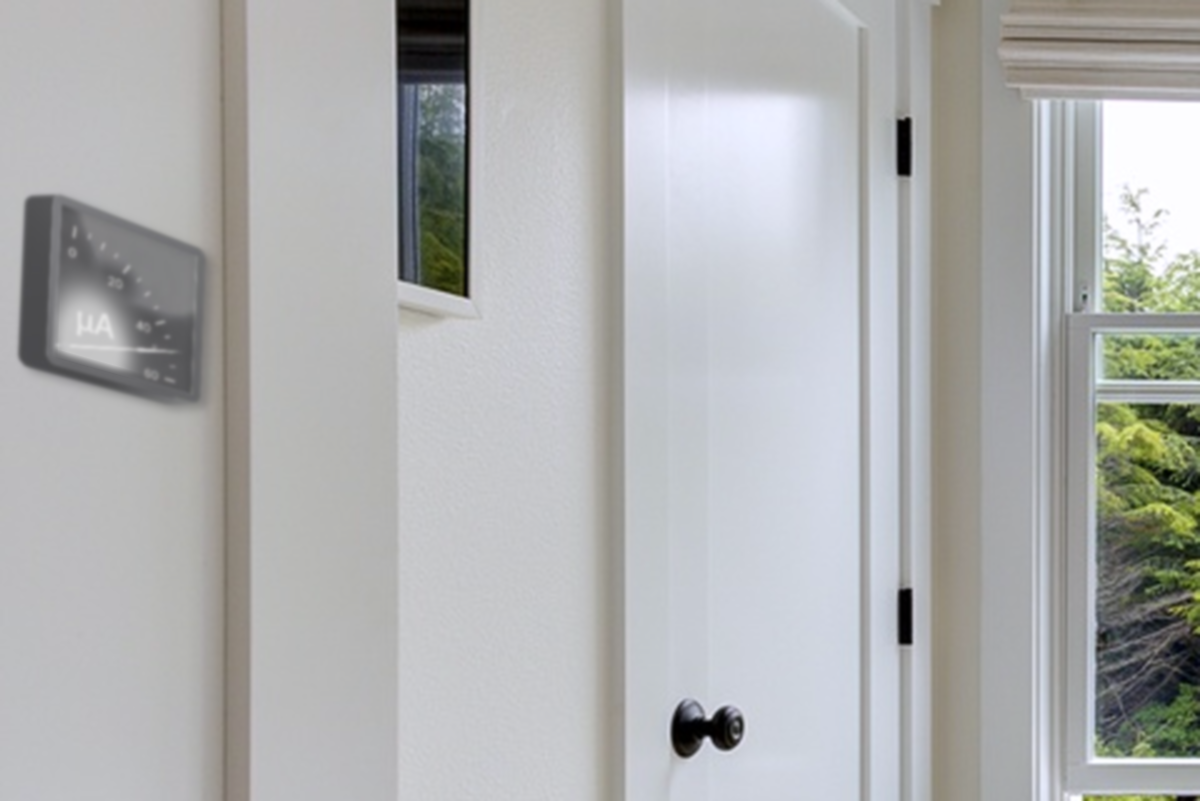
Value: 50,µA
